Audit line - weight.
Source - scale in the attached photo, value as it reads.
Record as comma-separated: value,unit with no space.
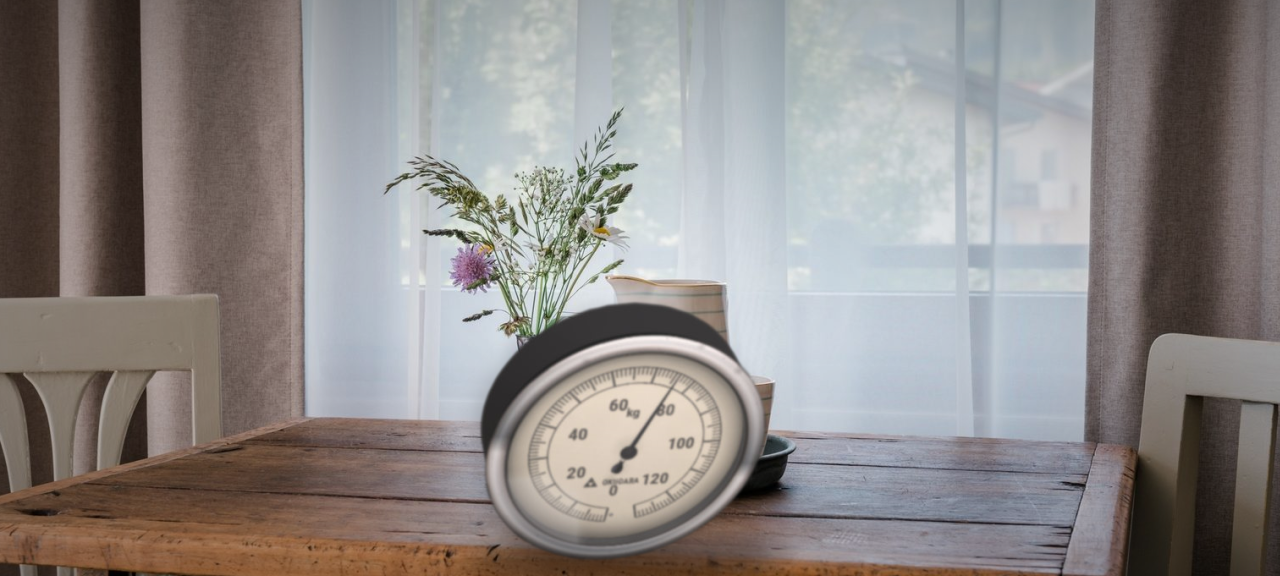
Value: 75,kg
